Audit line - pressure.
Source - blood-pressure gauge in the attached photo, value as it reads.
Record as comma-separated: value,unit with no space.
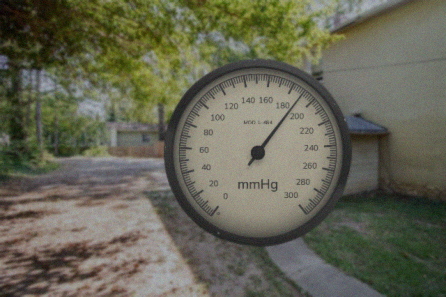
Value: 190,mmHg
